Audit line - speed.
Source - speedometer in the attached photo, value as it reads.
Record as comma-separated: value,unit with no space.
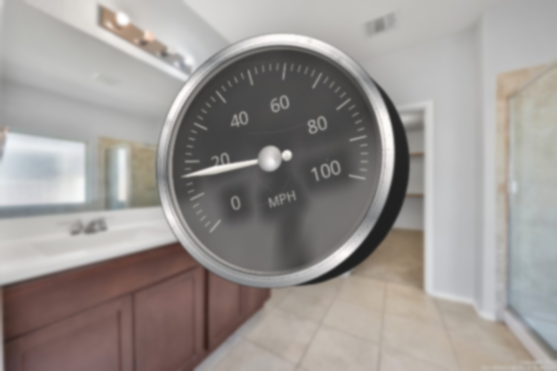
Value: 16,mph
